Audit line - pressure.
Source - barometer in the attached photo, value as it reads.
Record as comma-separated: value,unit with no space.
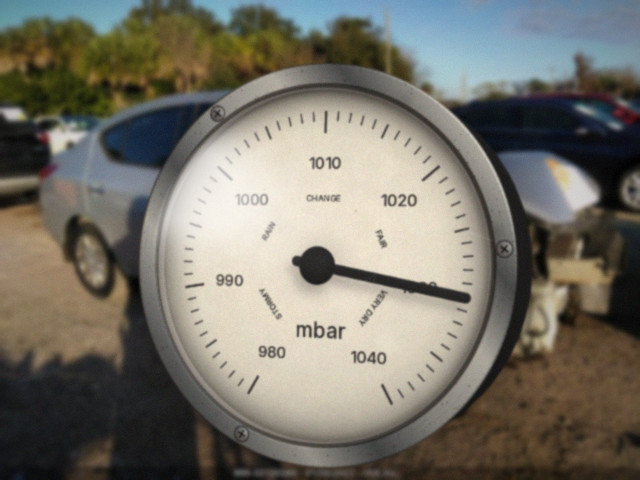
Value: 1030,mbar
